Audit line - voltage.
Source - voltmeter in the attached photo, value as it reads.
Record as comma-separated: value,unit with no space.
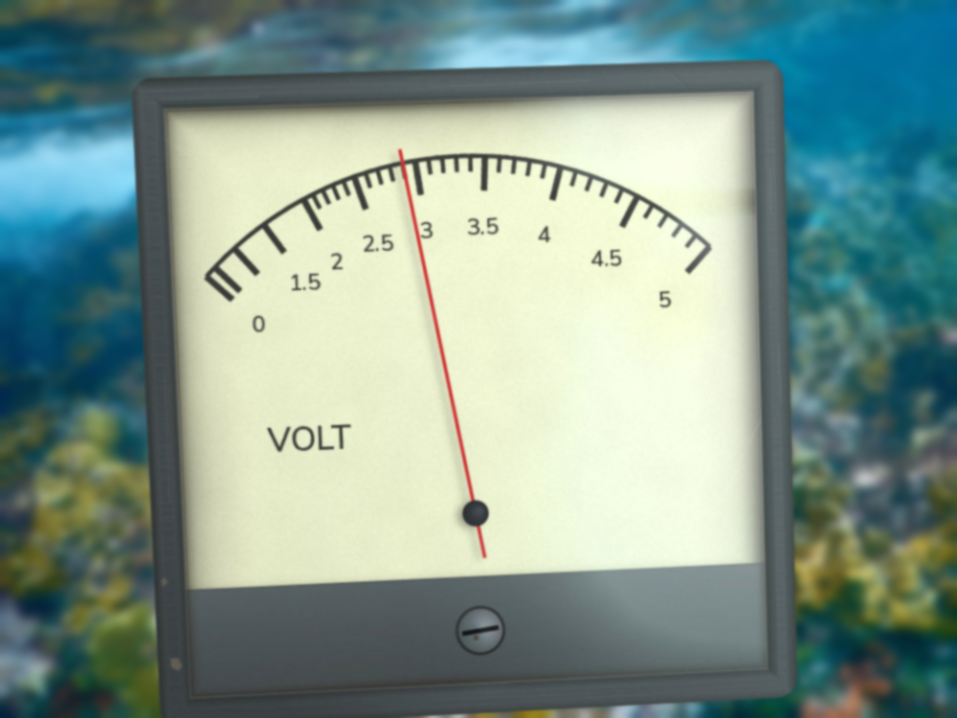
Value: 2.9,V
